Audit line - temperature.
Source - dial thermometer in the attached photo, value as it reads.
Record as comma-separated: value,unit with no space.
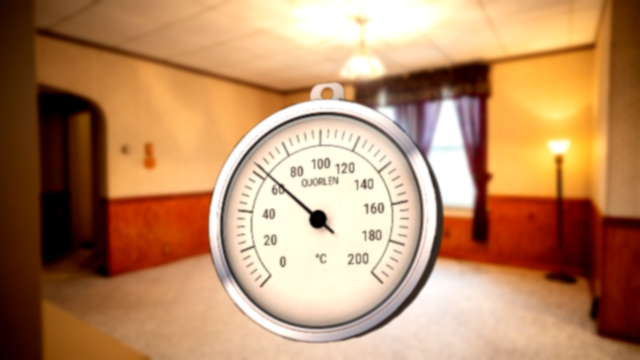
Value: 64,°C
